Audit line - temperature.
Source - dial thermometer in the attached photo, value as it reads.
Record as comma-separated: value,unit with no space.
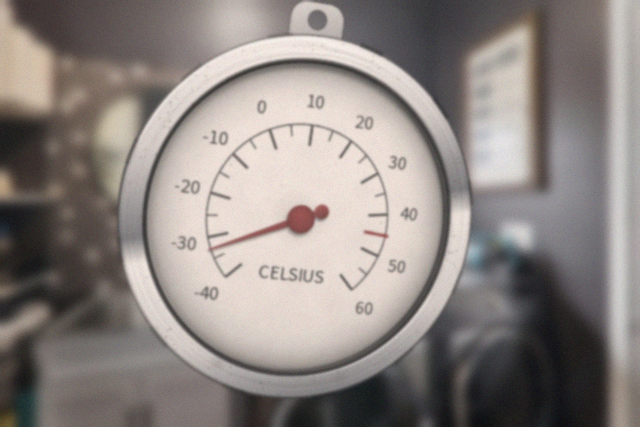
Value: -32.5,°C
